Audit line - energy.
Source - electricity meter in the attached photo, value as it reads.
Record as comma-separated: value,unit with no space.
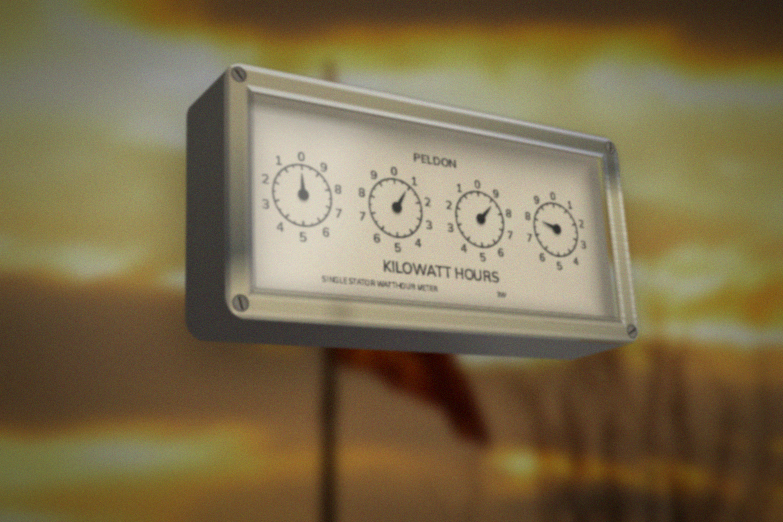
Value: 88,kWh
